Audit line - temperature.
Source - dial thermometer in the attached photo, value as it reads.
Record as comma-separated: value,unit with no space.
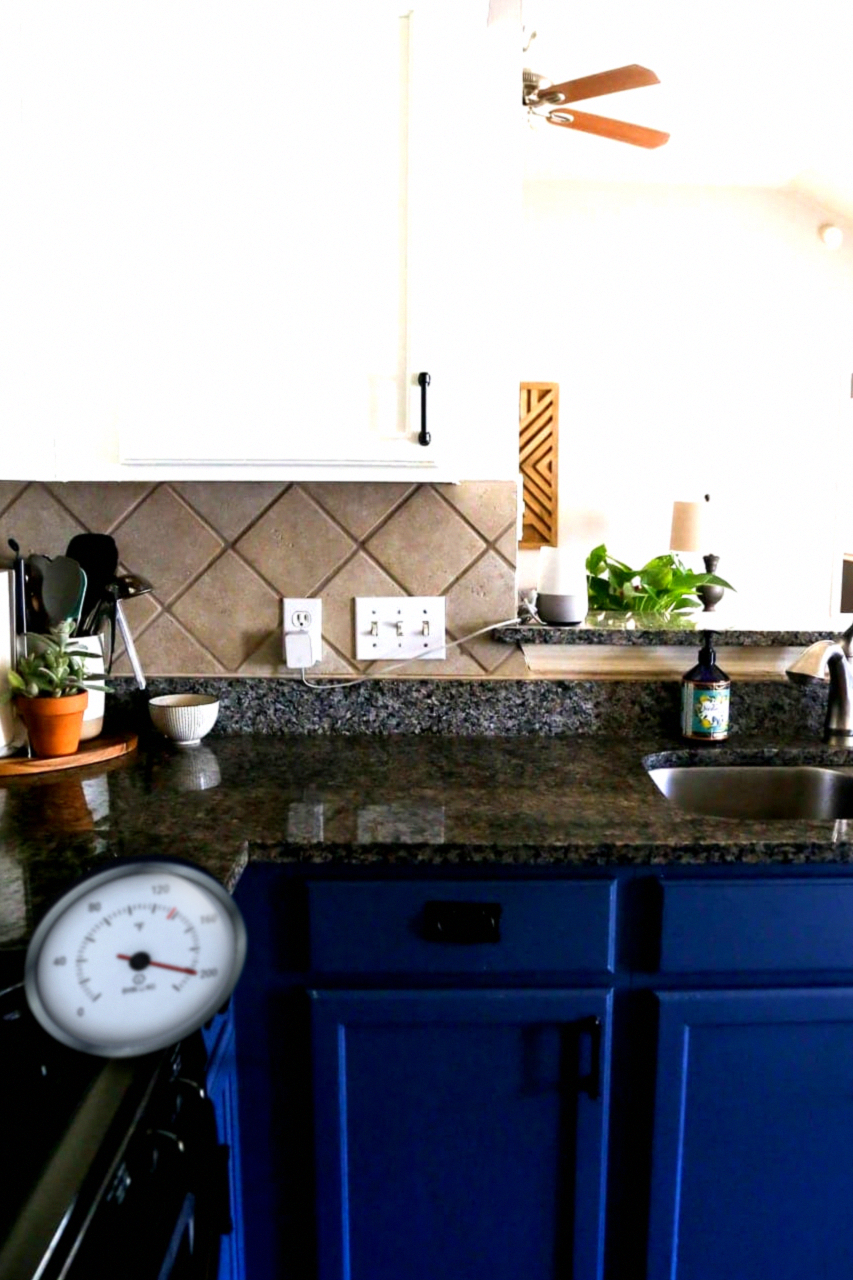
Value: 200,°F
